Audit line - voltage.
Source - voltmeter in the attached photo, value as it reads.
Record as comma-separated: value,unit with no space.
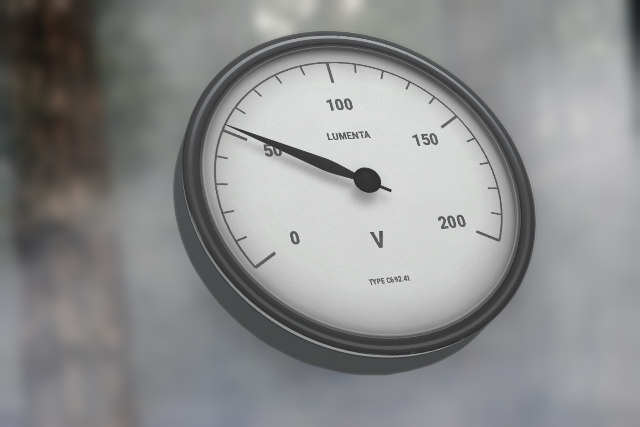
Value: 50,V
